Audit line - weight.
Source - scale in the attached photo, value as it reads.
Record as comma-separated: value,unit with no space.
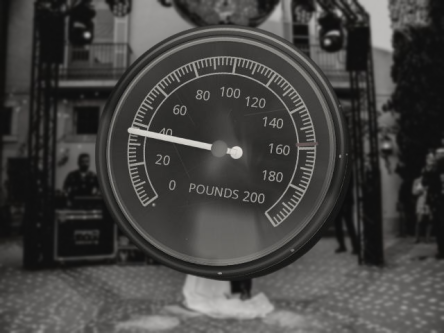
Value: 36,lb
